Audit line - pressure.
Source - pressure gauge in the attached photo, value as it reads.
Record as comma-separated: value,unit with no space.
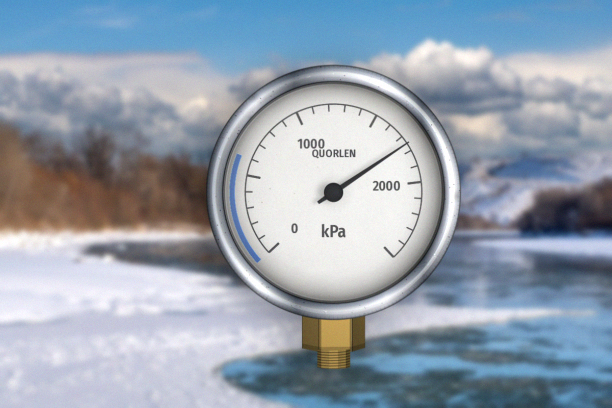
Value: 1750,kPa
